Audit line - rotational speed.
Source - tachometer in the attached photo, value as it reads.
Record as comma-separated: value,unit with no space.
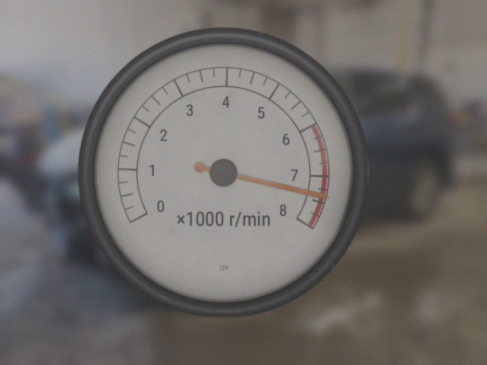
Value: 7375,rpm
